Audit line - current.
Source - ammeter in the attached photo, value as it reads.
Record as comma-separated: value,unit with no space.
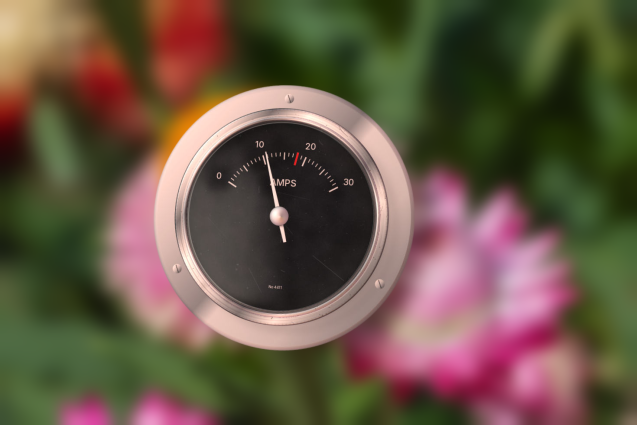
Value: 11,A
